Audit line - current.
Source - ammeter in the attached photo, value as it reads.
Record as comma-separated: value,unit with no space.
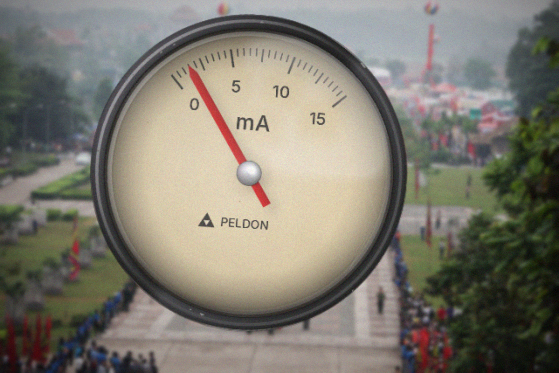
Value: 1.5,mA
